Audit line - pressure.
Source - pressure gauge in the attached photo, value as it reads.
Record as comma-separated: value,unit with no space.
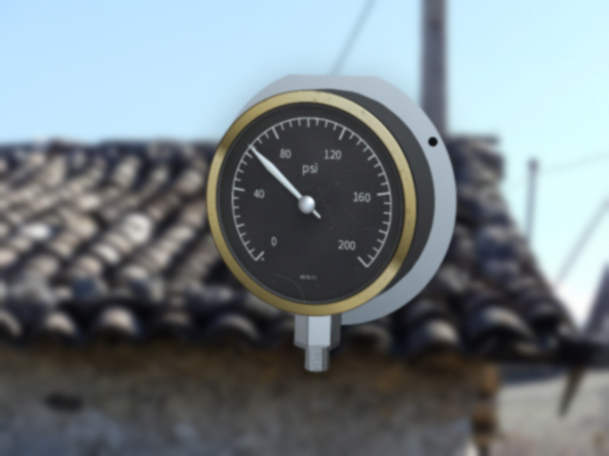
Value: 65,psi
